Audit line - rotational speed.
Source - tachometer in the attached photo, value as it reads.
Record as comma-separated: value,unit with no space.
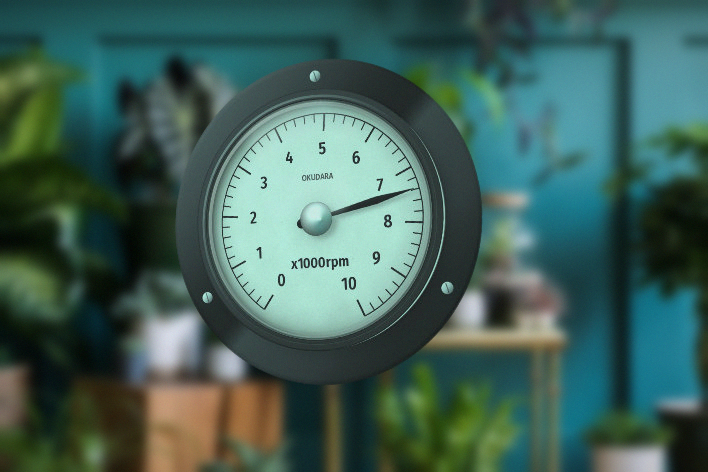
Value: 7400,rpm
